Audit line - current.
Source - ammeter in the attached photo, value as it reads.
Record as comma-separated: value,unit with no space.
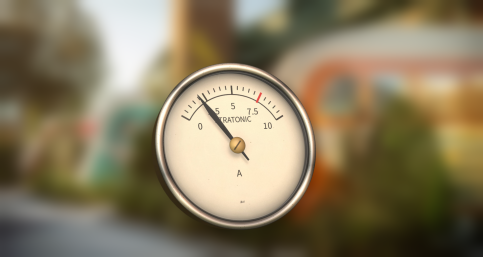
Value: 2,A
